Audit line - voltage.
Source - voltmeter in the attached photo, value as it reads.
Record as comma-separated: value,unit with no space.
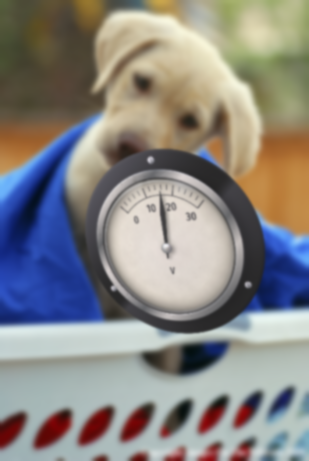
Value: 16,V
